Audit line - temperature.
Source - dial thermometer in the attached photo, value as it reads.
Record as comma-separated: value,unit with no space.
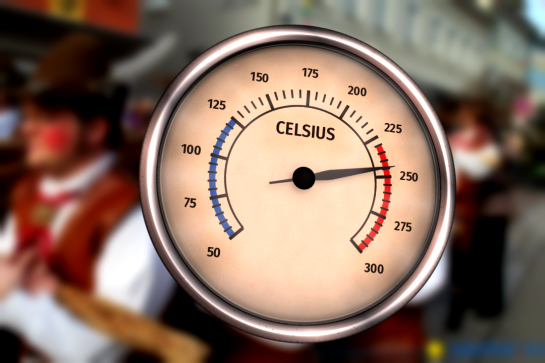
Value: 245,°C
